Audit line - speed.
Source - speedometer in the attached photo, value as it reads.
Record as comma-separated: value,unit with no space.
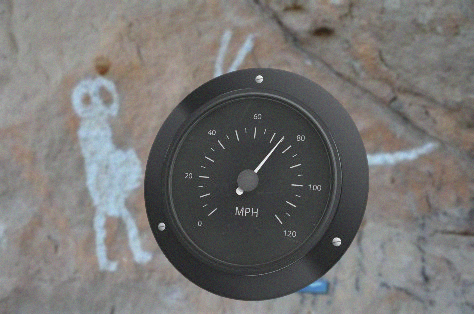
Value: 75,mph
